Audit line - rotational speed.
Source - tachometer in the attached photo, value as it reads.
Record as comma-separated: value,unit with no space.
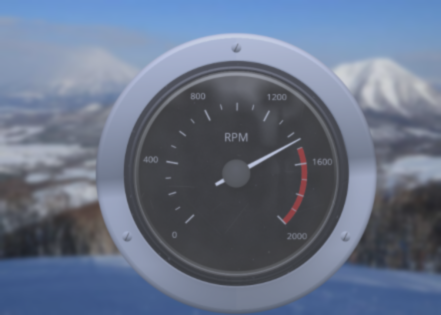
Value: 1450,rpm
